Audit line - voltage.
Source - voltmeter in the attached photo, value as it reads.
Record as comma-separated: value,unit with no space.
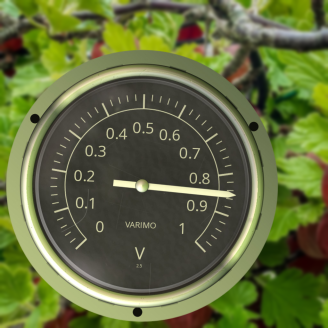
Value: 0.85,V
